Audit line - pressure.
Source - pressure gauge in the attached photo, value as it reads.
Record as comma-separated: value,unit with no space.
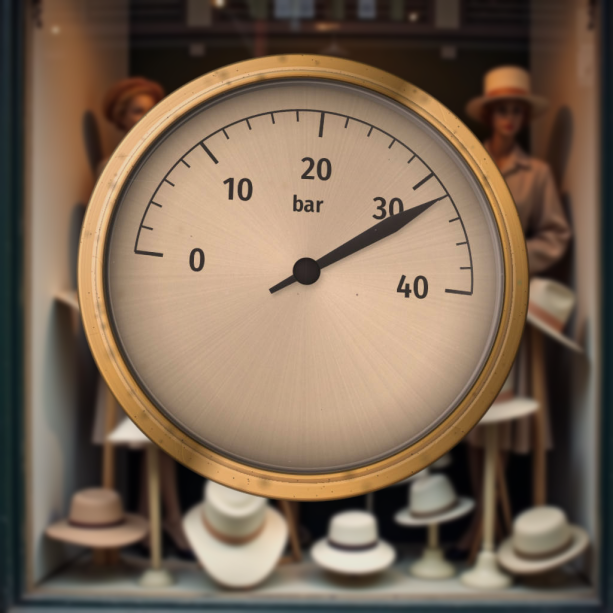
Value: 32,bar
